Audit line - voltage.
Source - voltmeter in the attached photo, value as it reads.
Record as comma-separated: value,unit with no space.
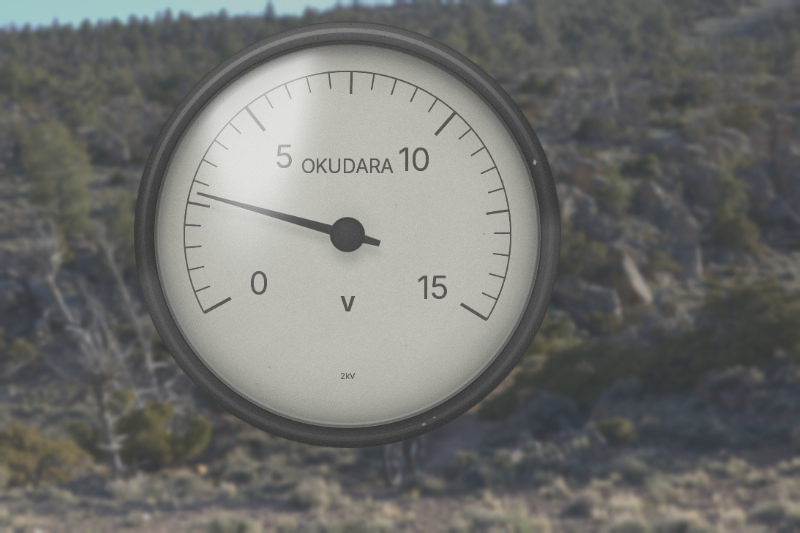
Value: 2.75,V
